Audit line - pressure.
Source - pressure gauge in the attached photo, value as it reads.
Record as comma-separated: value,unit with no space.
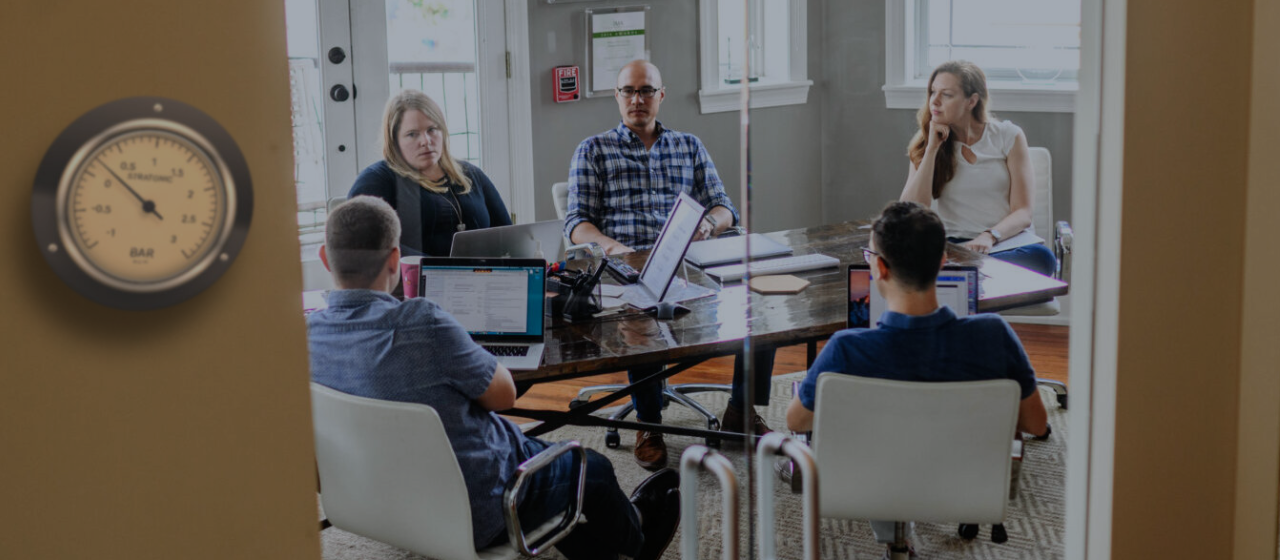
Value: 0.2,bar
